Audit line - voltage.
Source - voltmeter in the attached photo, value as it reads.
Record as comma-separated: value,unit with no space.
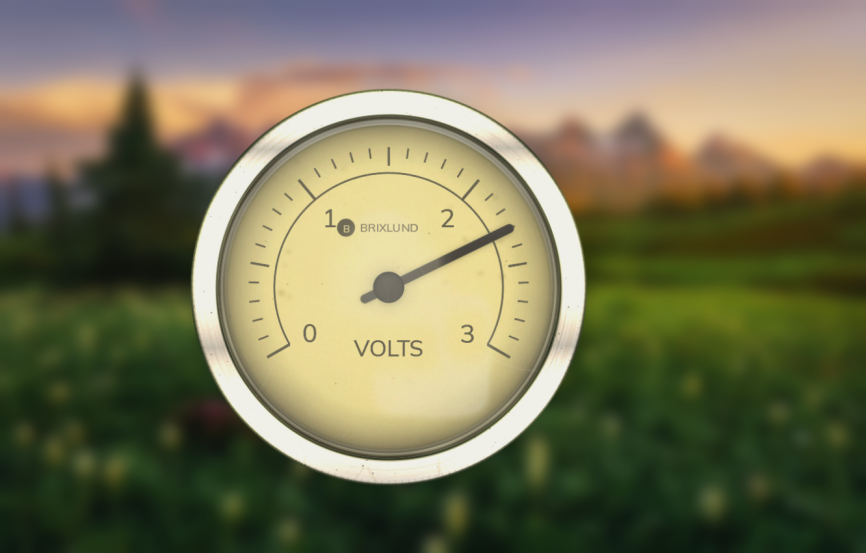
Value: 2.3,V
